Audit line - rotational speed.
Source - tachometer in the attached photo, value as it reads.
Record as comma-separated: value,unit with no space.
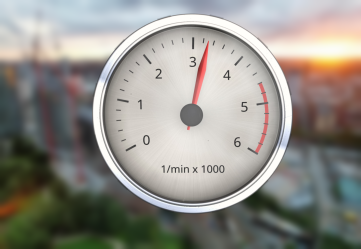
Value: 3300,rpm
